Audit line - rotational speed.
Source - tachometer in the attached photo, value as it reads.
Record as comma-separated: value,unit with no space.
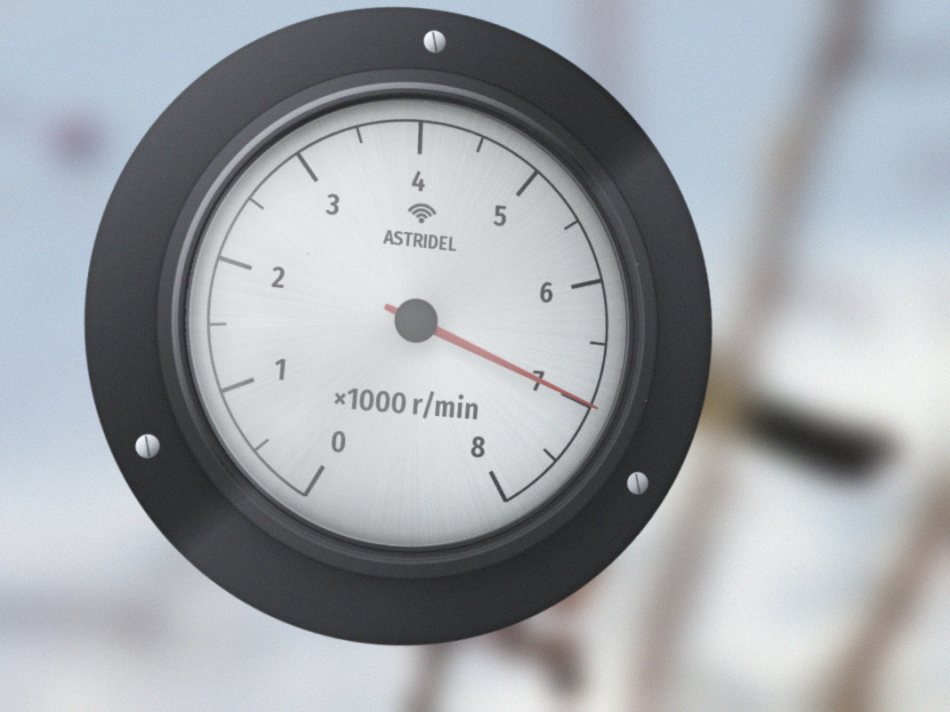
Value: 7000,rpm
